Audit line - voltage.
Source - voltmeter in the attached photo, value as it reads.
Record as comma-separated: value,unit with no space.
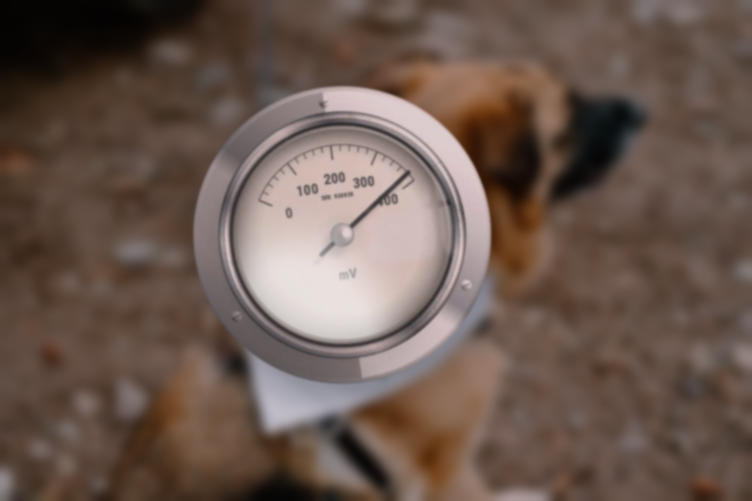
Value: 380,mV
